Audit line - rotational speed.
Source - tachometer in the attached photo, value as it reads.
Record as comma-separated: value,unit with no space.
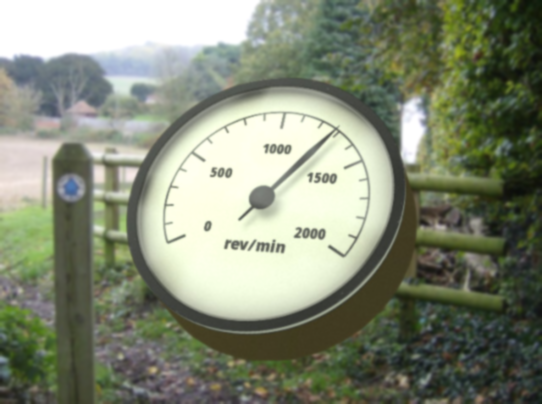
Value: 1300,rpm
